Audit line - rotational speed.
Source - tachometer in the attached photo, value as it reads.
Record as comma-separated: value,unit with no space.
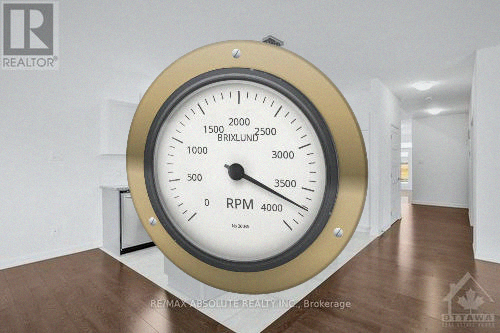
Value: 3700,rpm
